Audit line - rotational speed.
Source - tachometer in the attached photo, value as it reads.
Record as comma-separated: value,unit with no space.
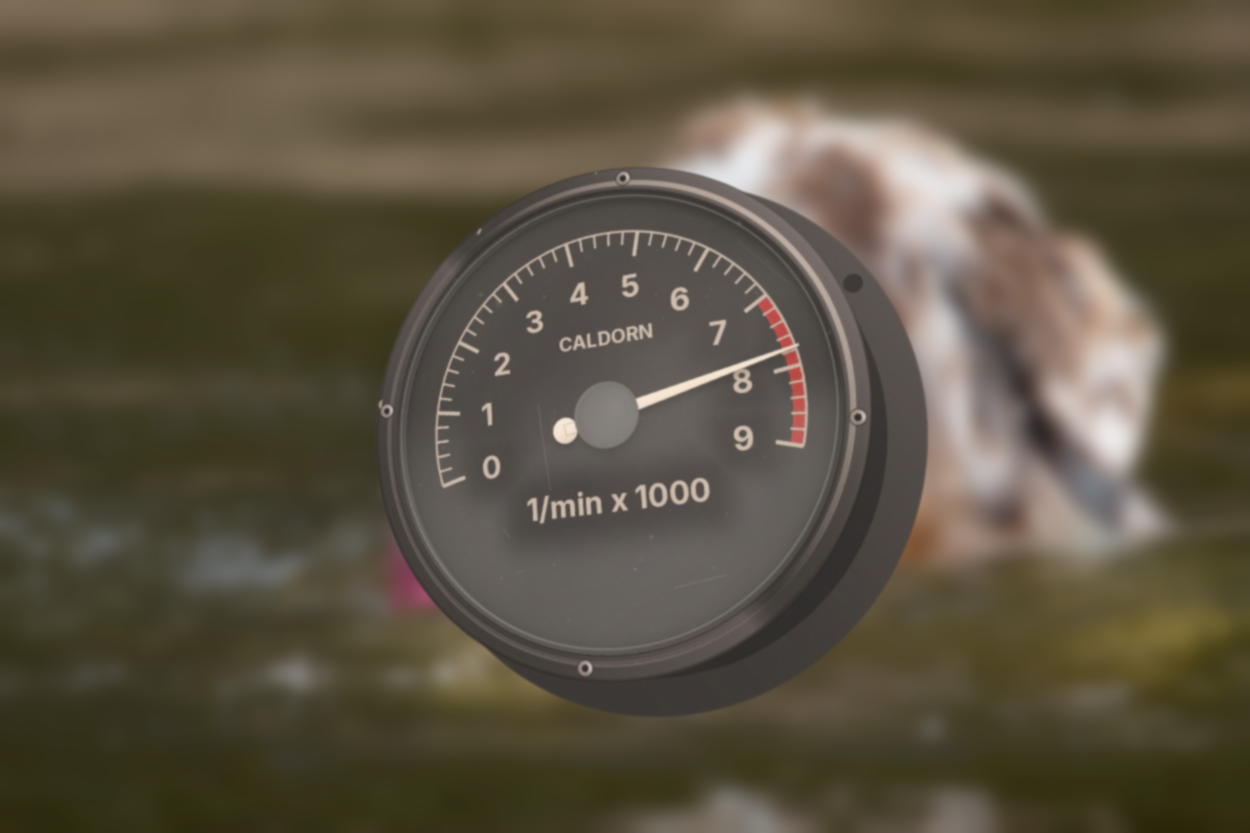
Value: 7800,rpm
